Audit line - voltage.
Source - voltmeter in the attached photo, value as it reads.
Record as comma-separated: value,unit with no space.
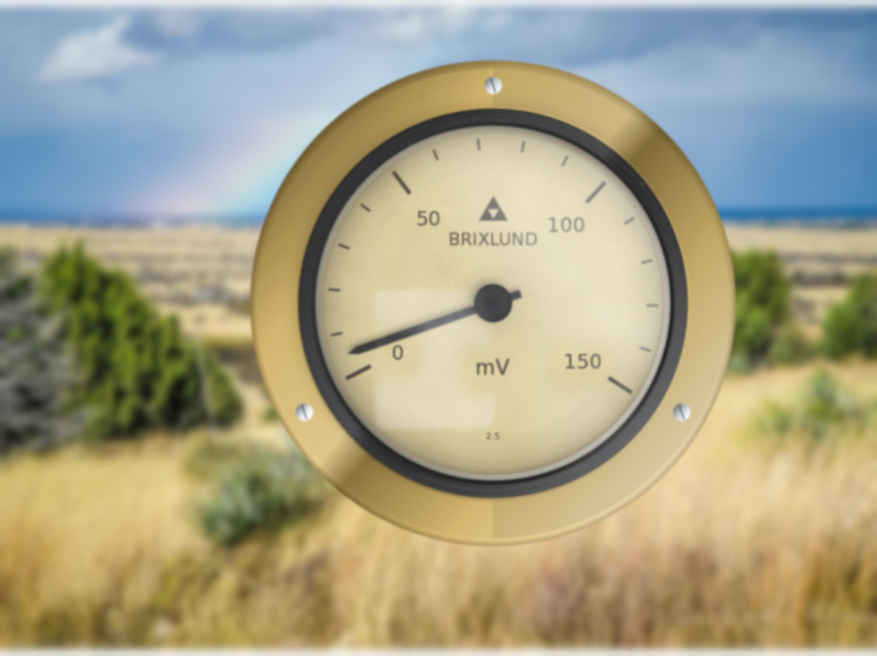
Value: 5,mV
